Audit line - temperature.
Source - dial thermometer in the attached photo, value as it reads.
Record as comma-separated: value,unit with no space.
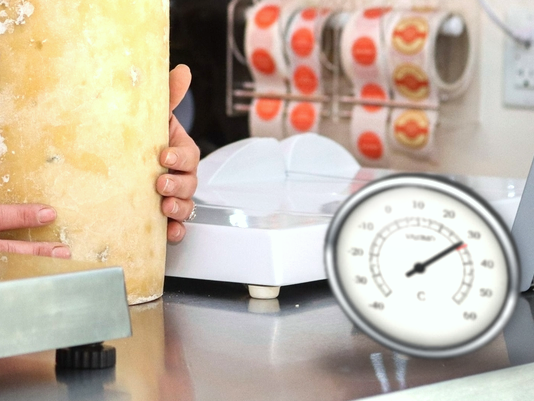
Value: 30,°C
